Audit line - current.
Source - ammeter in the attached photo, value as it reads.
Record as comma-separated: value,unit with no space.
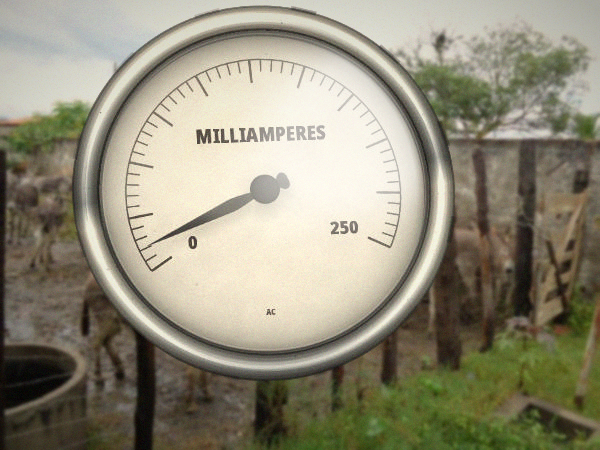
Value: 10,mA
